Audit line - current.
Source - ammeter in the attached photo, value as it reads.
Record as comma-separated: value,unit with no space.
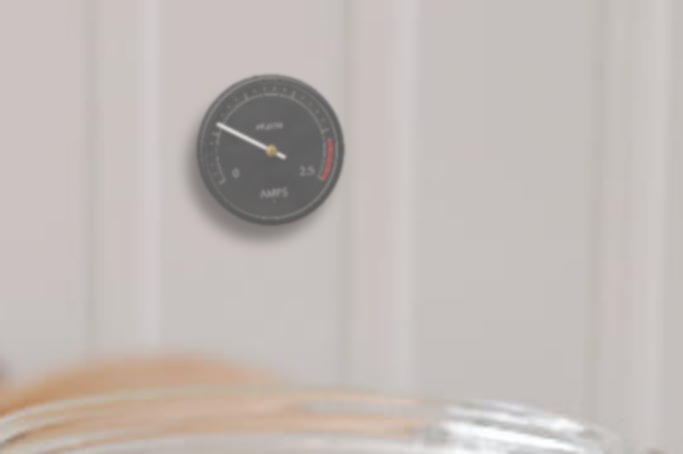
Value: 0.6,A
